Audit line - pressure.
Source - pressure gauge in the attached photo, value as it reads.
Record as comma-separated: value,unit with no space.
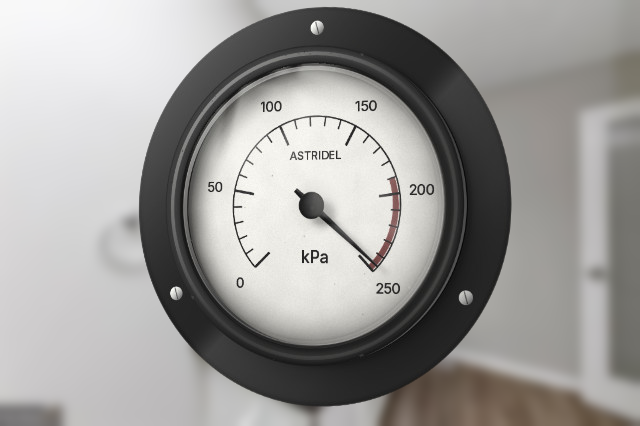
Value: 245,kPa
